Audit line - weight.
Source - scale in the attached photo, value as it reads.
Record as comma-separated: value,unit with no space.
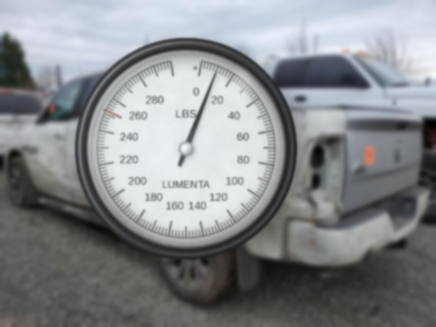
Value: 10,lb
